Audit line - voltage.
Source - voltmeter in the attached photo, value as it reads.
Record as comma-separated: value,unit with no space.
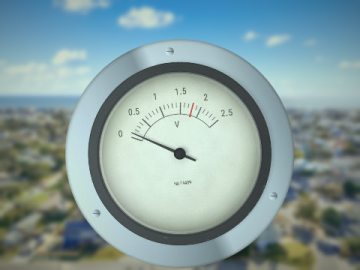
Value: 0.1,V
